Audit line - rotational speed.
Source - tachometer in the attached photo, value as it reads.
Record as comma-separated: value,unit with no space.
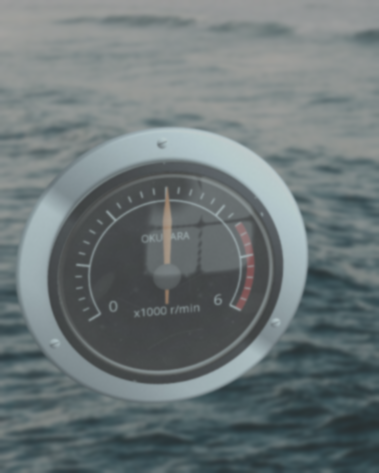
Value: 3000,rpm
